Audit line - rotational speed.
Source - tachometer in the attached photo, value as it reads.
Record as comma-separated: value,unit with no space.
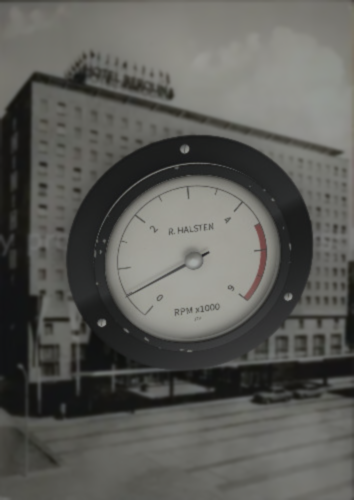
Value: 500,rpm
